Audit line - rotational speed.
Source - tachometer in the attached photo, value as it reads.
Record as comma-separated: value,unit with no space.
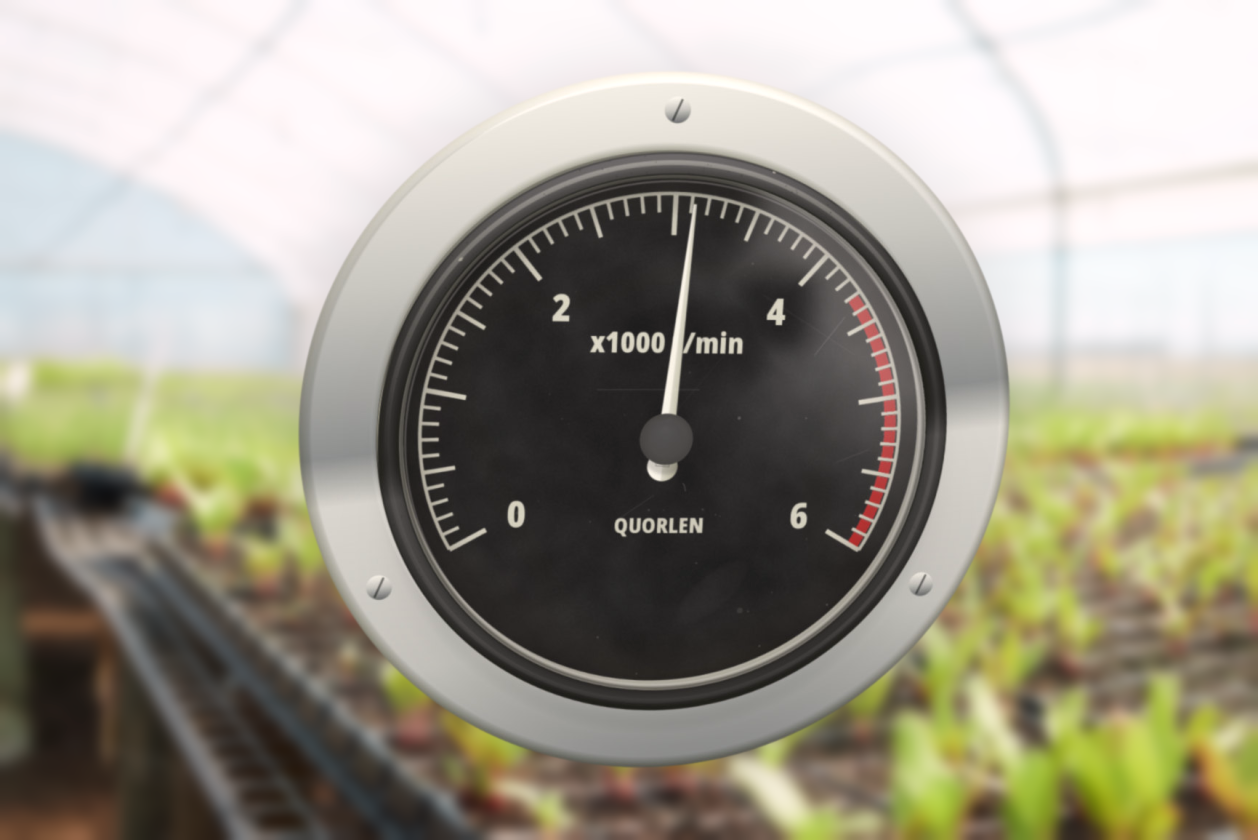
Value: 3100,rpm
